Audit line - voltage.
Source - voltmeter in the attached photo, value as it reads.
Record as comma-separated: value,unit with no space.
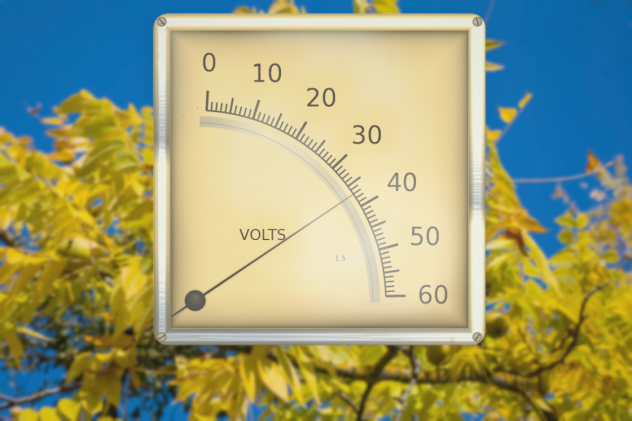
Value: 37,V
